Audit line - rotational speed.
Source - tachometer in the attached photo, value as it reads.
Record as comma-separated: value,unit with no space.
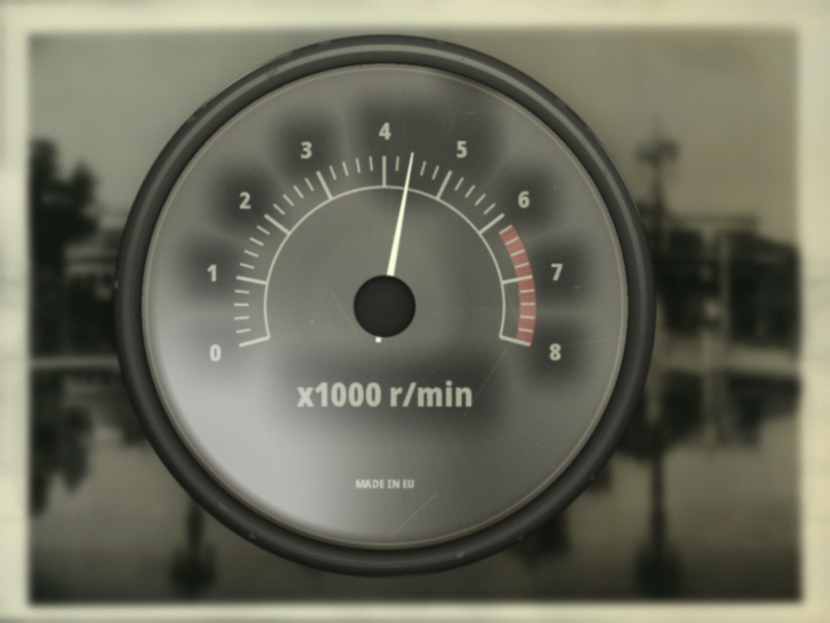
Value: 4400,rpm
